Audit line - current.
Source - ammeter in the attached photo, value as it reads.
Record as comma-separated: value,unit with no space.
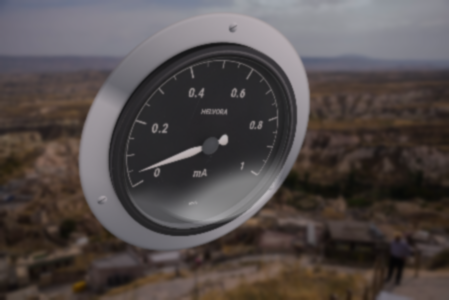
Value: 0.05,mA
